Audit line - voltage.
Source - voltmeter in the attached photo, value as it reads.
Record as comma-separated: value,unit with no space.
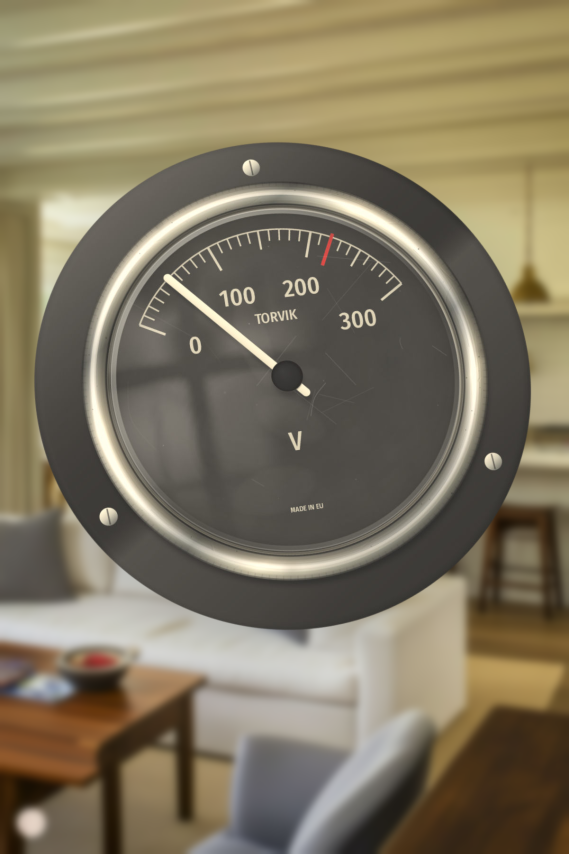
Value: 50,V
